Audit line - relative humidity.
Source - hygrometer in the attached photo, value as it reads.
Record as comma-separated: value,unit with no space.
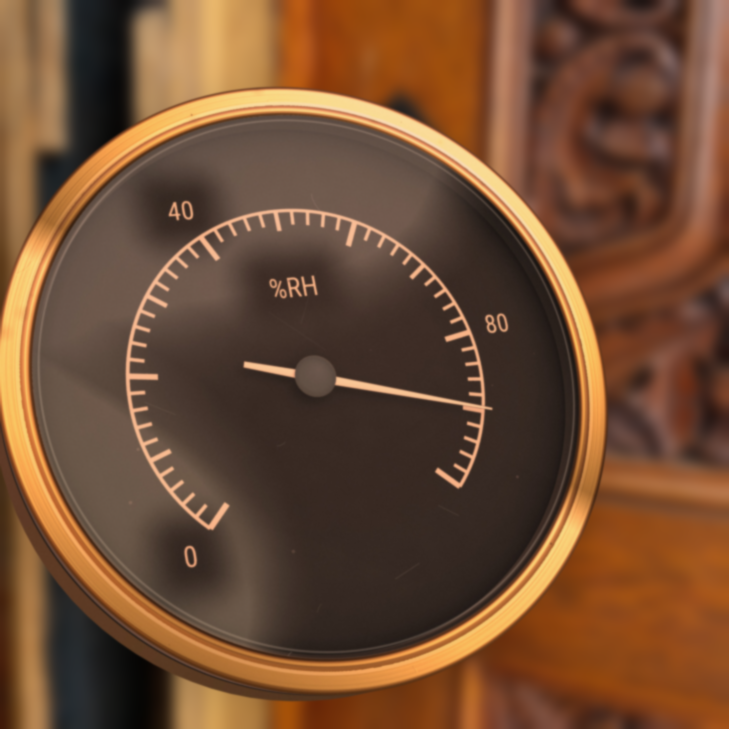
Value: 90,%
